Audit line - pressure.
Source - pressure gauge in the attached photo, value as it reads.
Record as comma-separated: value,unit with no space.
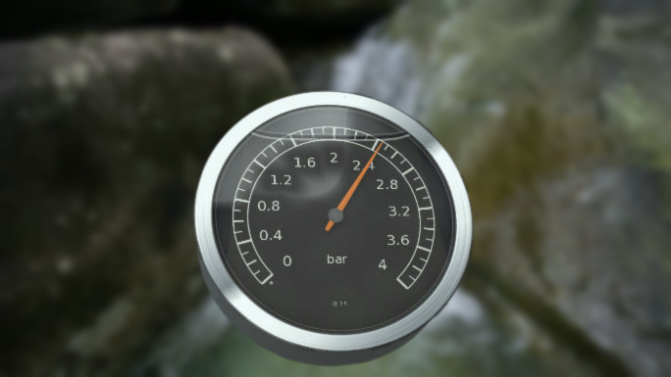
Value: 2.45,bar
